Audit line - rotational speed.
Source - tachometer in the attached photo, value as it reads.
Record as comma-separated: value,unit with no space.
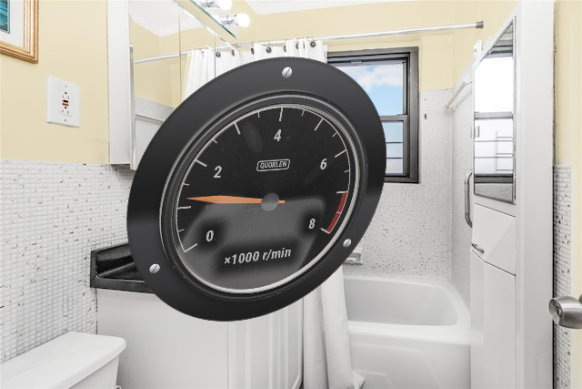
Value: 1250,rpm
